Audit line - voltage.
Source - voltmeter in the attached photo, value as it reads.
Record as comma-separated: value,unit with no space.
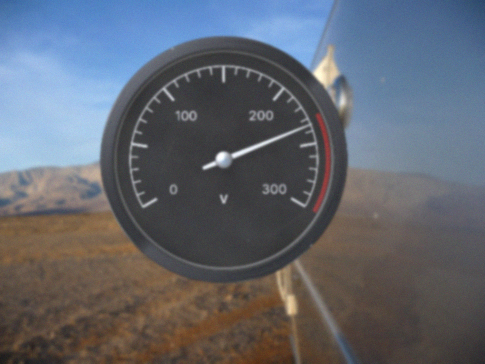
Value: 235,V
